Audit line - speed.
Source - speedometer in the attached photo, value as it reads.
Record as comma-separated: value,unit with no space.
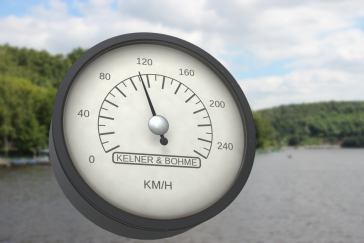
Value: 110,km/h
